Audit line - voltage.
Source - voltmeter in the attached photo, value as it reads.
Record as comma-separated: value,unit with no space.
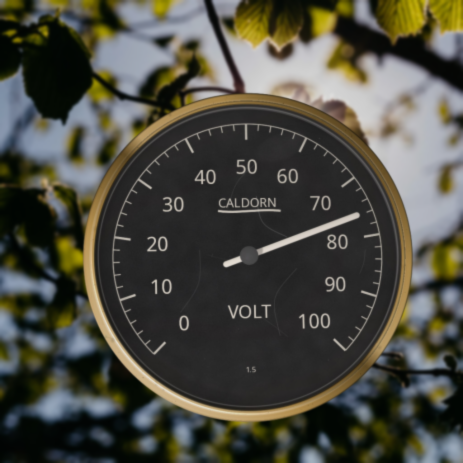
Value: 76,V
